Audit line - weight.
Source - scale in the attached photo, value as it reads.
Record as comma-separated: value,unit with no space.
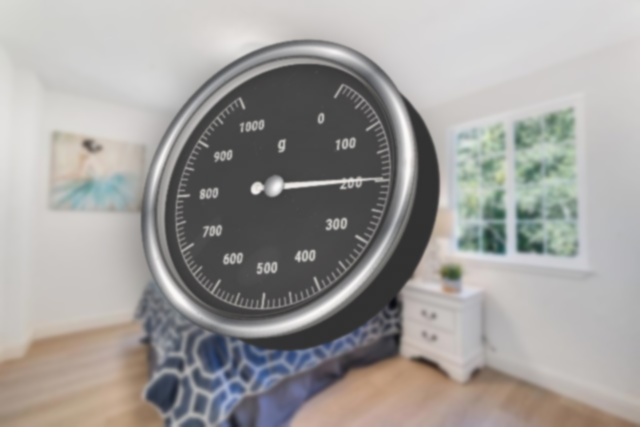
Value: 200,g
